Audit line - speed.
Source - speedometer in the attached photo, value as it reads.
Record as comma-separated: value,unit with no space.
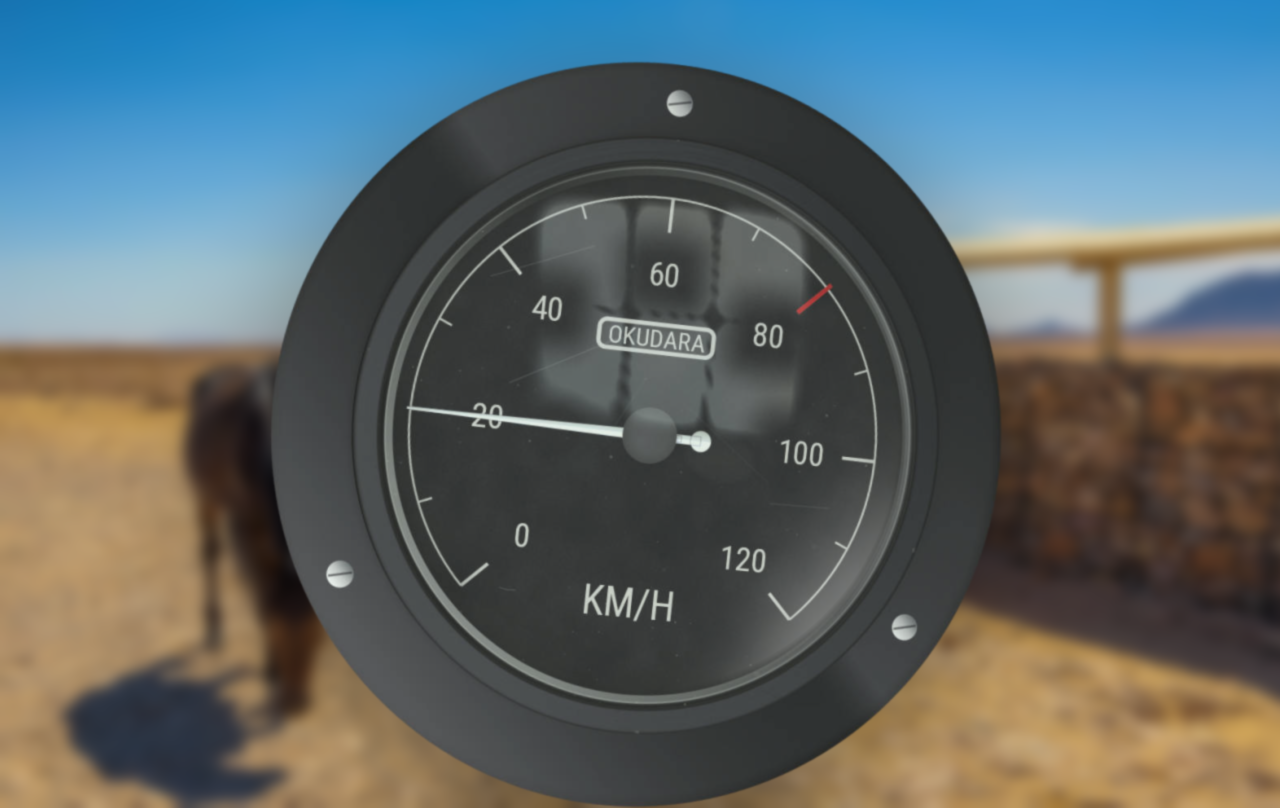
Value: 20,km/h
